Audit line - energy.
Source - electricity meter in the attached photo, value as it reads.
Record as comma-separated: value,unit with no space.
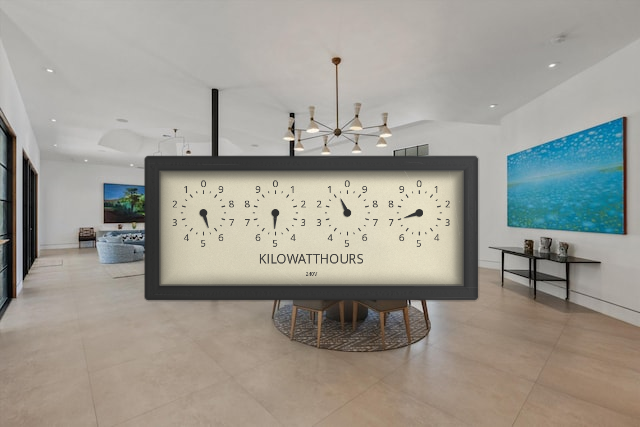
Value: 5507,kWh
